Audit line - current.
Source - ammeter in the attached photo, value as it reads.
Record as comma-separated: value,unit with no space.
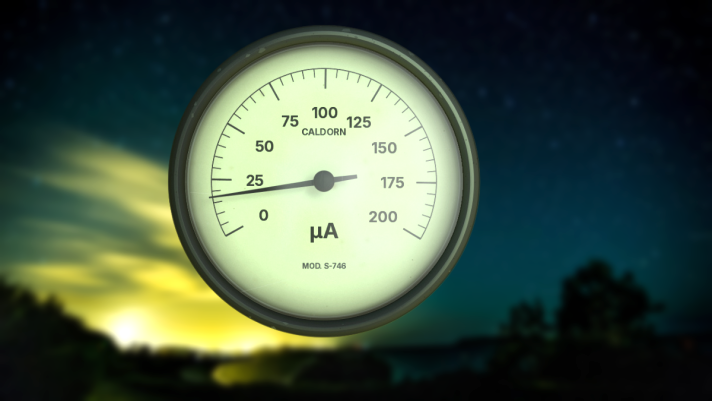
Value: 17.5,µA
